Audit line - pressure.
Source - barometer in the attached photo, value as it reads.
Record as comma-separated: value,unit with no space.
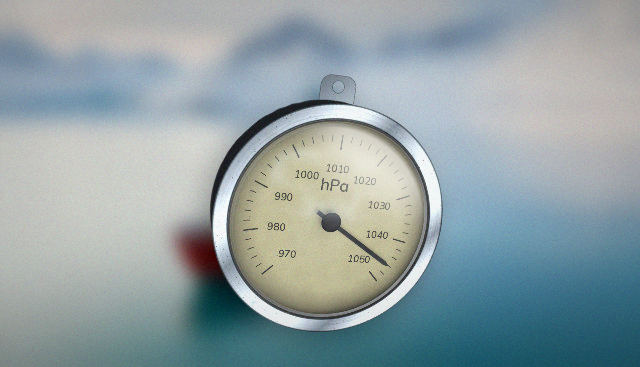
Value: 1046,hPa
